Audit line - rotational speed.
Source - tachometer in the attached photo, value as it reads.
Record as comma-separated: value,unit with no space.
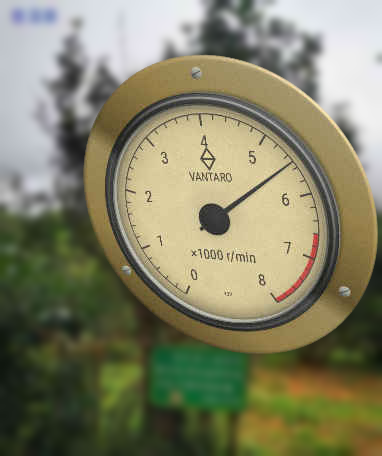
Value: 5500,rpm
